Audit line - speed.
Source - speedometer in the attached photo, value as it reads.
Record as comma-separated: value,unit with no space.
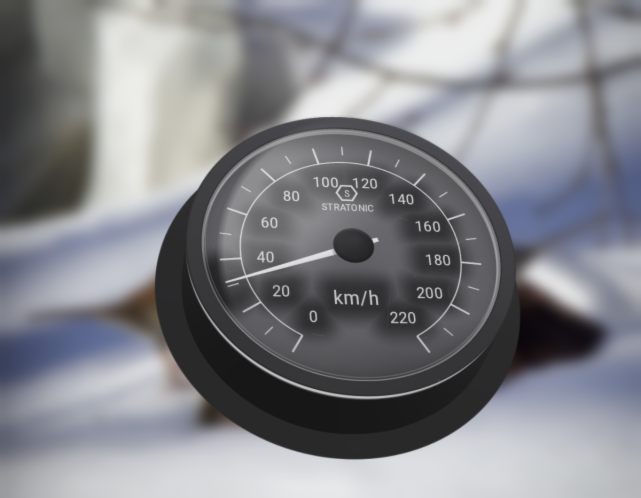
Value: 30,km/h
